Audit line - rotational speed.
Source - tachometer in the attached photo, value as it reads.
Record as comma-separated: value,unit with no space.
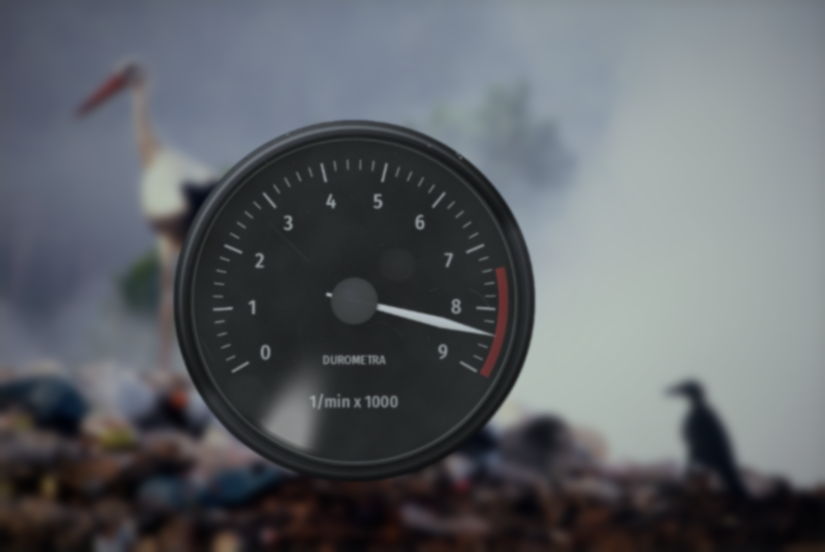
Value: 8400,rpm
